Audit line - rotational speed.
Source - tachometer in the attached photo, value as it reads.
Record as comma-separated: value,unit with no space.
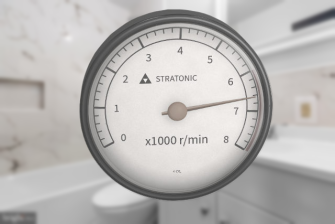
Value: 6600,rpm
